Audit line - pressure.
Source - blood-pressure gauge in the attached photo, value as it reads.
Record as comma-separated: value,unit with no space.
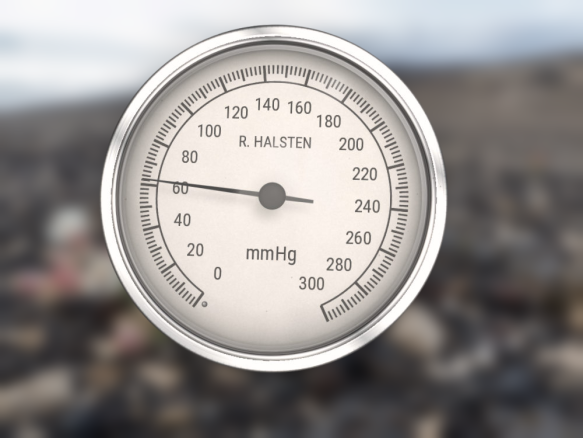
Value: 62,mmHg
